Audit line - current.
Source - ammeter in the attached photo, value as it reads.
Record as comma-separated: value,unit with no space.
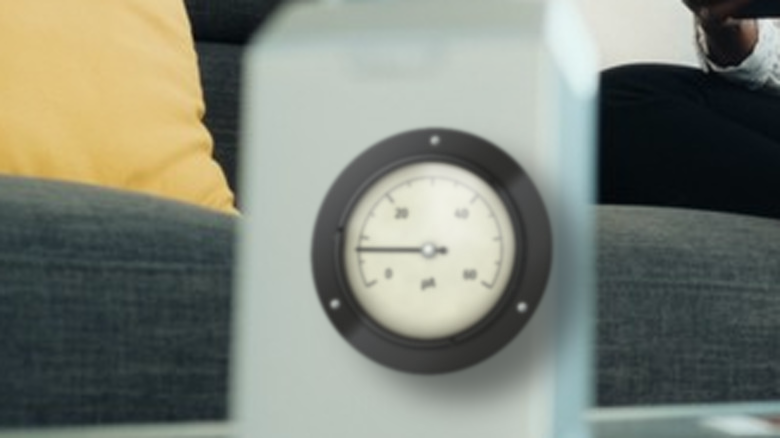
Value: 7.5,µA
